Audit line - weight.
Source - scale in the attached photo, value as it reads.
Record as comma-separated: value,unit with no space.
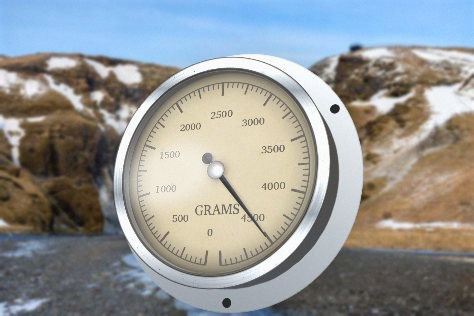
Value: 4500,g
